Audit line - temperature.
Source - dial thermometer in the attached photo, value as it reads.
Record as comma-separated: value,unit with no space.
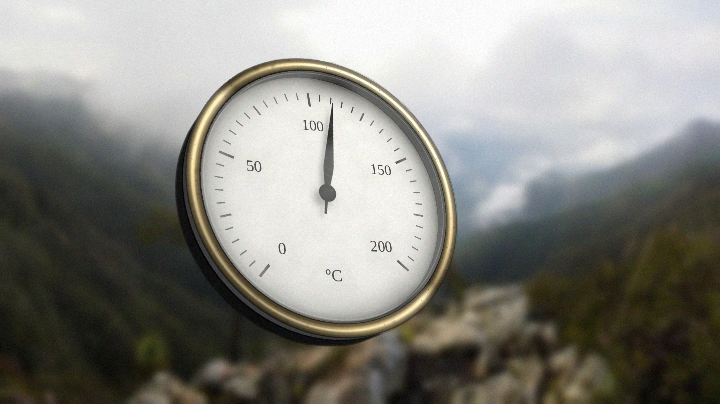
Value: 110,°C
